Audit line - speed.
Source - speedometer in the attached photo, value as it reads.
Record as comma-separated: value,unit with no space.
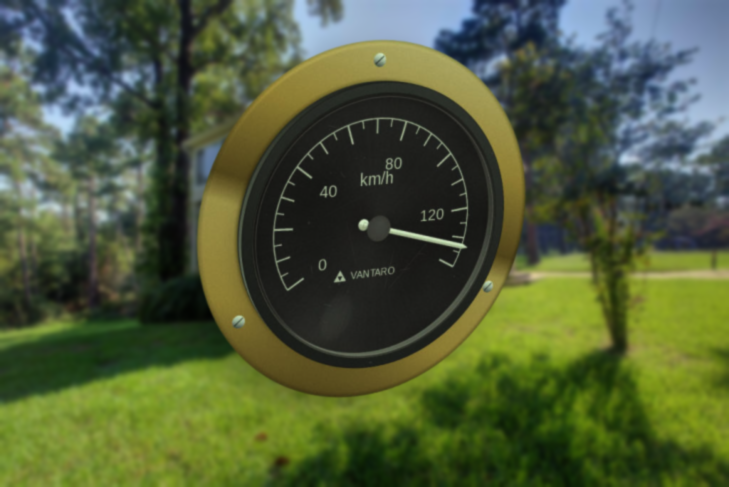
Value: 132.5,km/h
